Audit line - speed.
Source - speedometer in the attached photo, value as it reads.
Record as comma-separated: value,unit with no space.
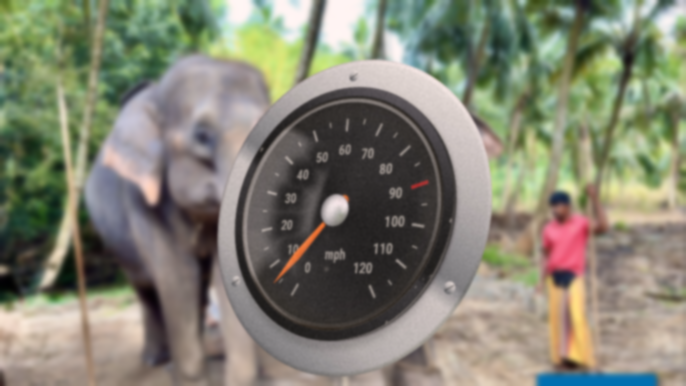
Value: 5,mph
